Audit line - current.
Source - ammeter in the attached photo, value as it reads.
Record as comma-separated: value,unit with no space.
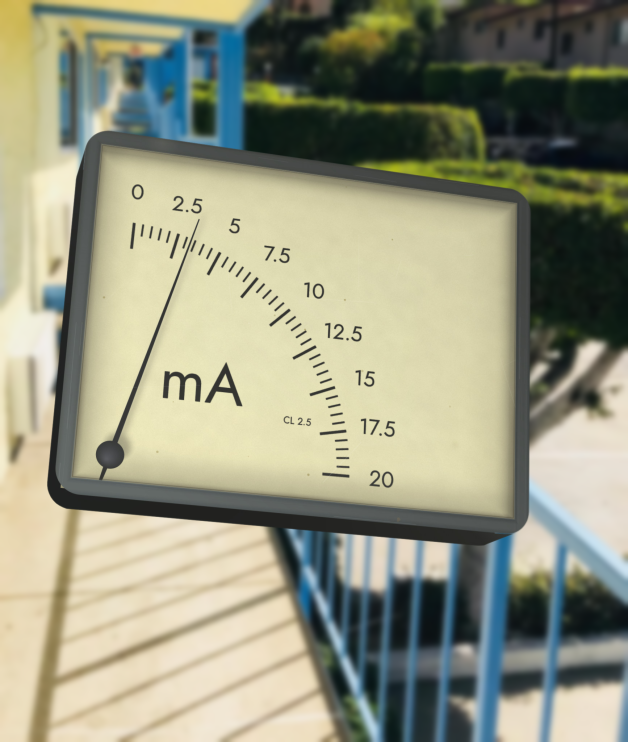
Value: 3.25,mA
